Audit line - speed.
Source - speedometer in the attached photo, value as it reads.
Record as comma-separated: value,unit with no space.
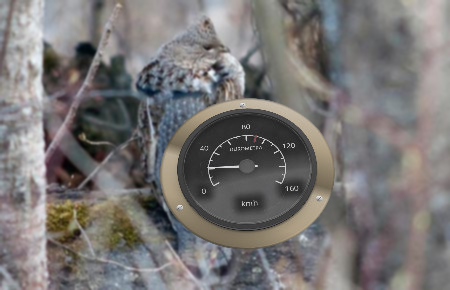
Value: 20,km/h
